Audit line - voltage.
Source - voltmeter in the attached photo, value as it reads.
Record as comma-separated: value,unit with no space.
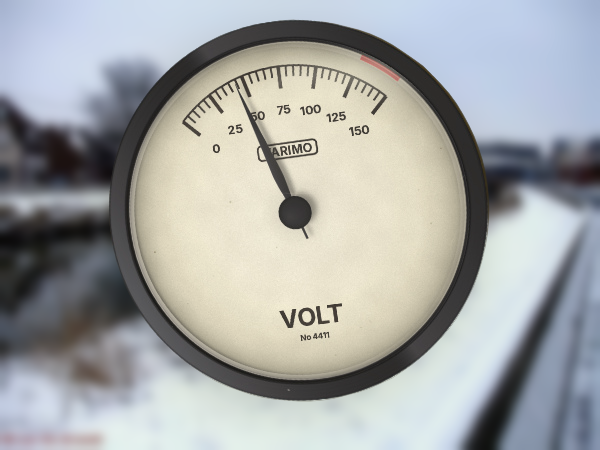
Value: 45,V
